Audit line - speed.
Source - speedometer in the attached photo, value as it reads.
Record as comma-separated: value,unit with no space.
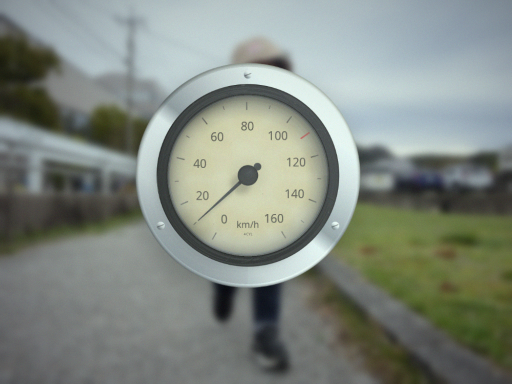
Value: 10,km/h
